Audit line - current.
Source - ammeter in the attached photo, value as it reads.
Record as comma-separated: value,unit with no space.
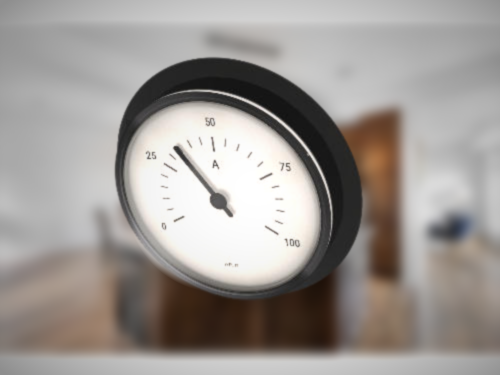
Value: 35,A
